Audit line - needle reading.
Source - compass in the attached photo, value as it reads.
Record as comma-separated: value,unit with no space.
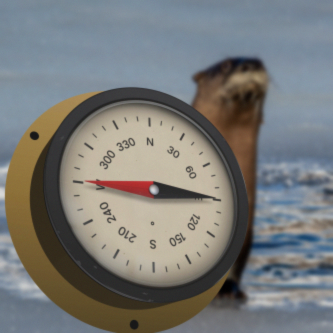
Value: 270,°
